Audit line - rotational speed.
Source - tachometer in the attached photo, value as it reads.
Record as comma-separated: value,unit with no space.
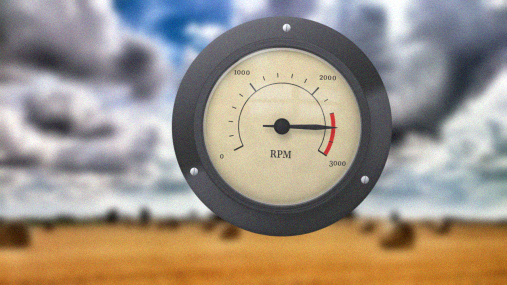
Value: 2600,rpm
